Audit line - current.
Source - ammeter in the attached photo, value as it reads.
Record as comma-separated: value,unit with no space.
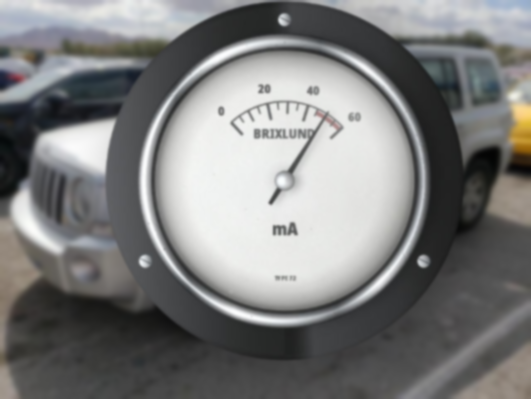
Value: 50,mA
